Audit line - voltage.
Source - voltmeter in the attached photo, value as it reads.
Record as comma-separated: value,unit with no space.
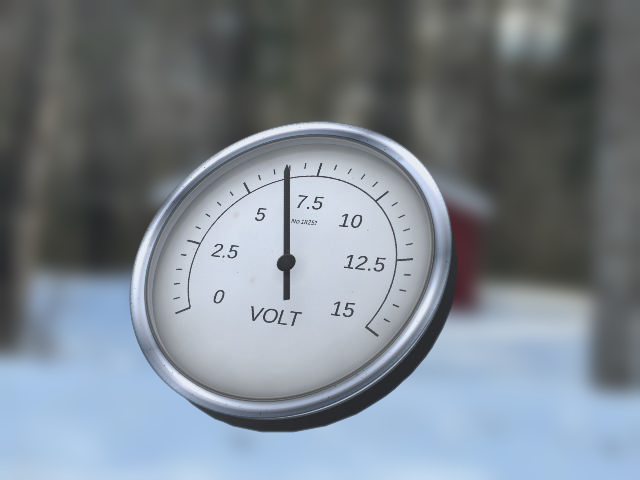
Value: 6.5,V
